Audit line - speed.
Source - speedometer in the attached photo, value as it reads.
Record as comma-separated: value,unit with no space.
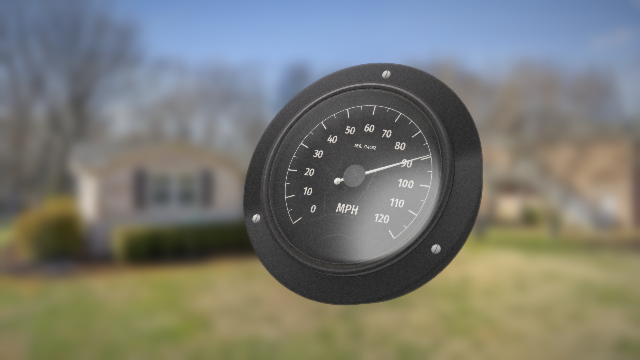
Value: 90,mph
